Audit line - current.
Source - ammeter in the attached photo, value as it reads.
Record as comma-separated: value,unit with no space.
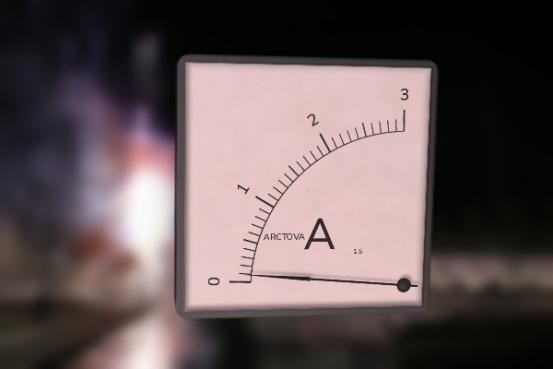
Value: 0.1,A
